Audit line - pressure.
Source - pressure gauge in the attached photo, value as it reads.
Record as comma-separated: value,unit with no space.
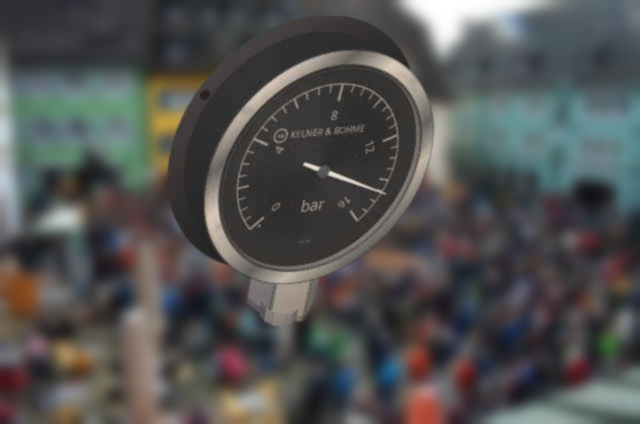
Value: 14.5,bar
